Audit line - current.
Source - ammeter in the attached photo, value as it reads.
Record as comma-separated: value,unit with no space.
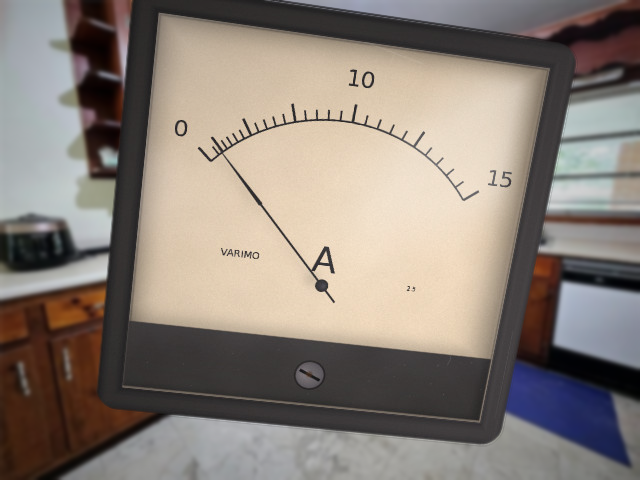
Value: 2.5,A
